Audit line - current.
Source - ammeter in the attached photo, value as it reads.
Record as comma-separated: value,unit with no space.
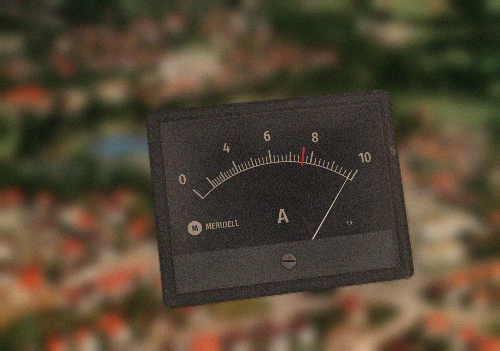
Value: 9.8,A
